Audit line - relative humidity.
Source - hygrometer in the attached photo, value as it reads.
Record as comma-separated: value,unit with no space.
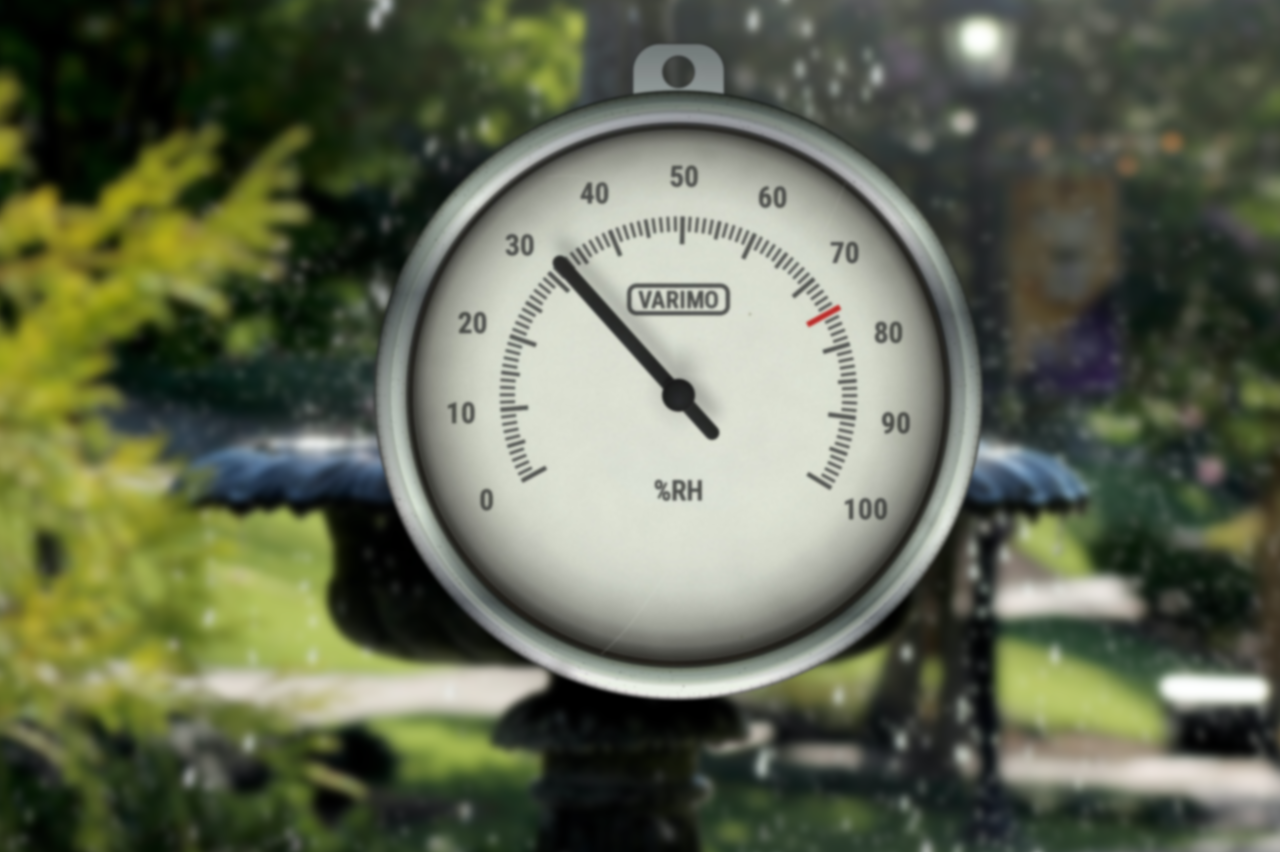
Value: 32,%
